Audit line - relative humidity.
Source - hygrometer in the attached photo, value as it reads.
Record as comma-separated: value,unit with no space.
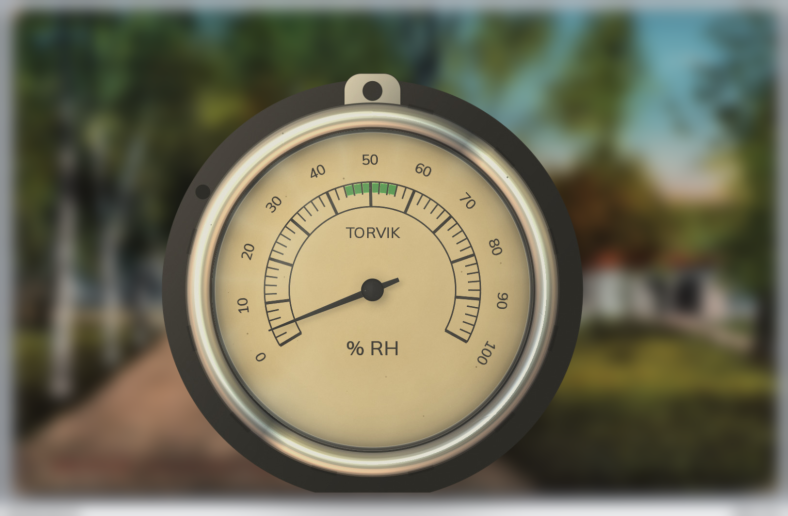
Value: 4,%
